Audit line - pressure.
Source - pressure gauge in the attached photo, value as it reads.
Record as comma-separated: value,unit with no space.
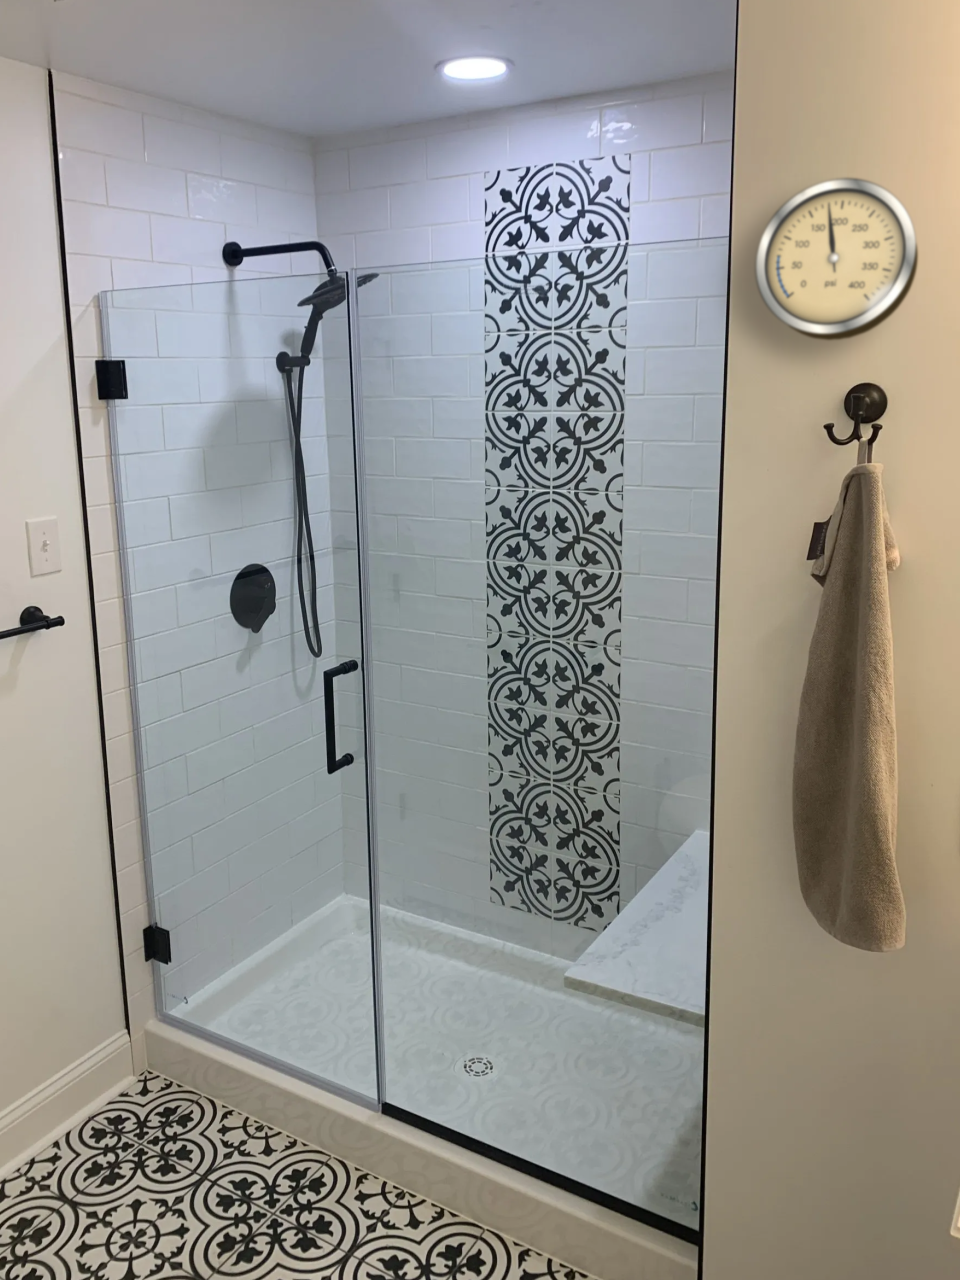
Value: 180,psi
